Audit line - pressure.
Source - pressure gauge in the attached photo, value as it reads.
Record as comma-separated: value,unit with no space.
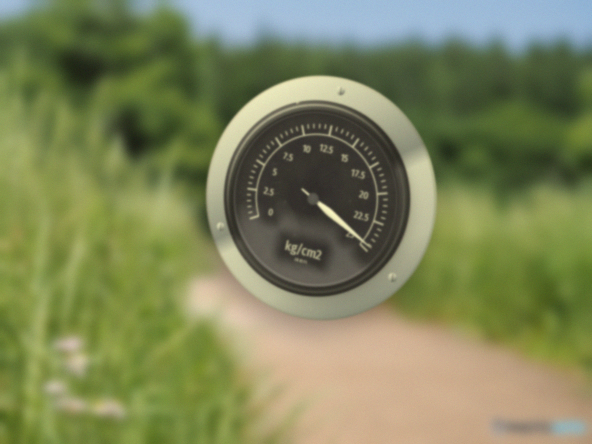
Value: 24.5,kg/cm²
